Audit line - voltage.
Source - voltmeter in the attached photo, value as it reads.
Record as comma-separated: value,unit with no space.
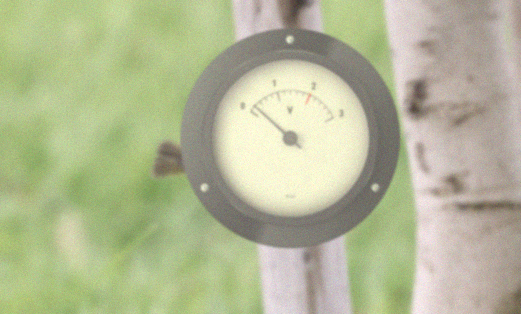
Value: 0.2,V
